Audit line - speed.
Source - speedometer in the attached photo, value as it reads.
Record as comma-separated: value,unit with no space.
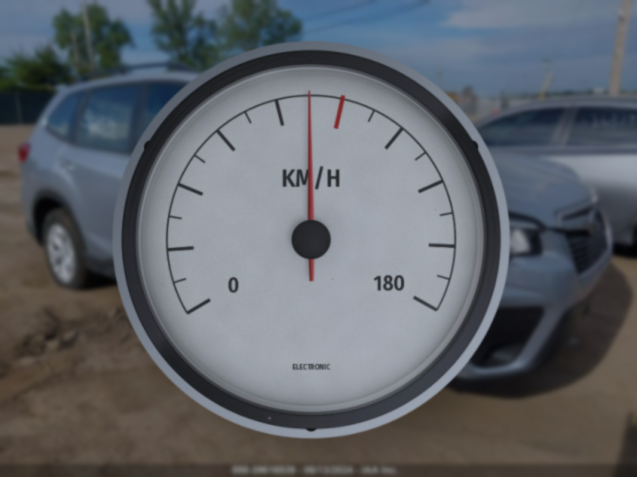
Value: 90,km/h
